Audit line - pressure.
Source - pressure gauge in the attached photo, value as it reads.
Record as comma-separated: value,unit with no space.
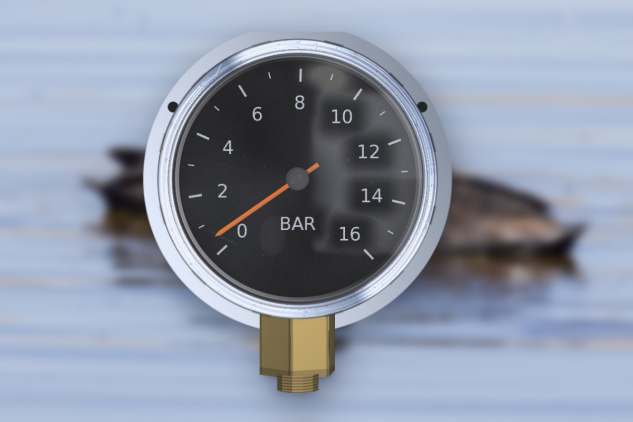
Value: 0.5,bar
